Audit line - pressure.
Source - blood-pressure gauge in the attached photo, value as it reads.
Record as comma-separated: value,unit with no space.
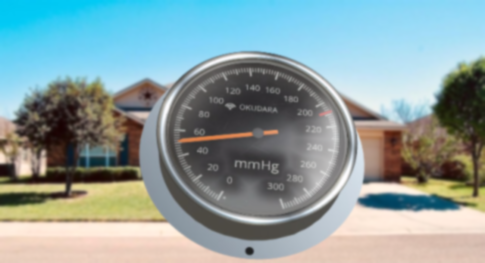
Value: 50,mmHg
